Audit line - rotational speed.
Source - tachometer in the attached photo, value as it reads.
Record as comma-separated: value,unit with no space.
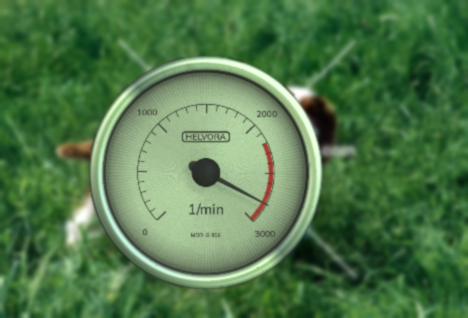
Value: 2800,rpm
